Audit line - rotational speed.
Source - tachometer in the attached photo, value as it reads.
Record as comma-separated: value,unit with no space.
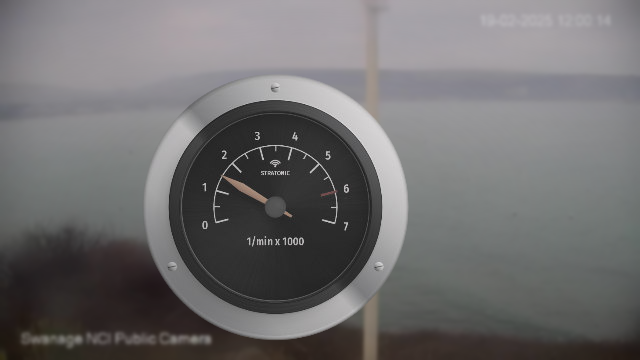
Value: 1500,rpm
